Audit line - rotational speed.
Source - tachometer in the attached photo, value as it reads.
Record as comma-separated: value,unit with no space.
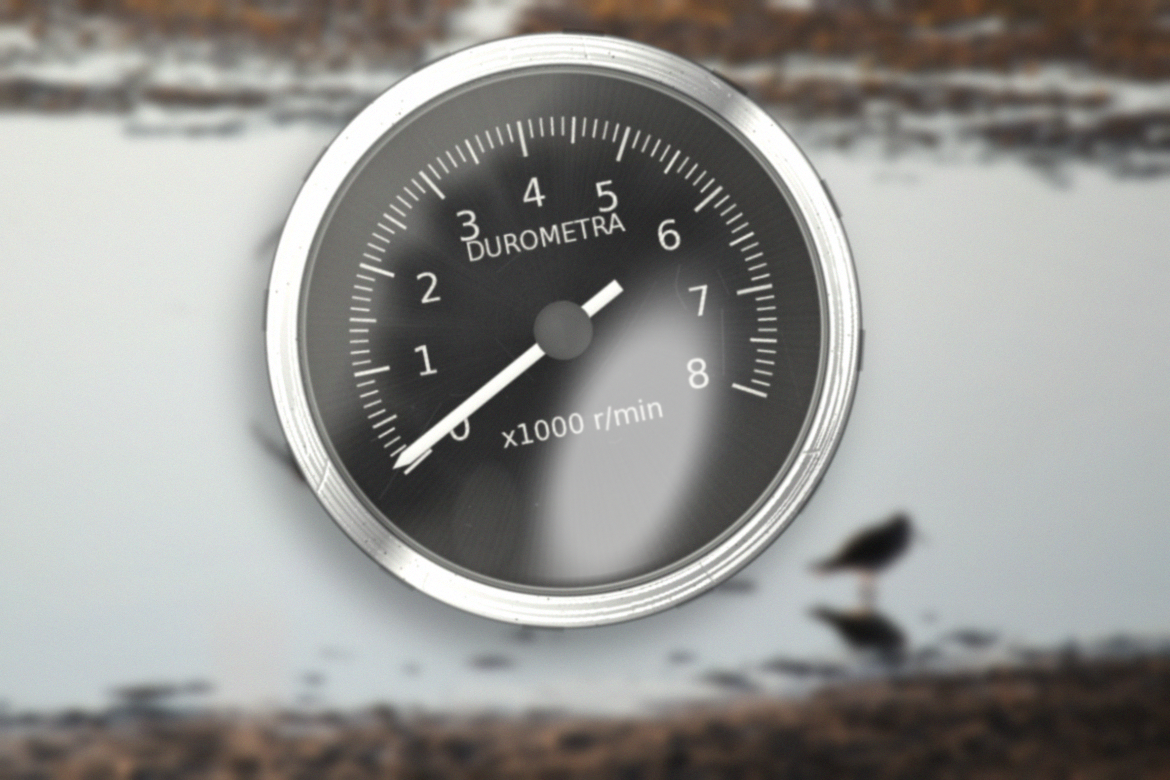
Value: 100,rpm
